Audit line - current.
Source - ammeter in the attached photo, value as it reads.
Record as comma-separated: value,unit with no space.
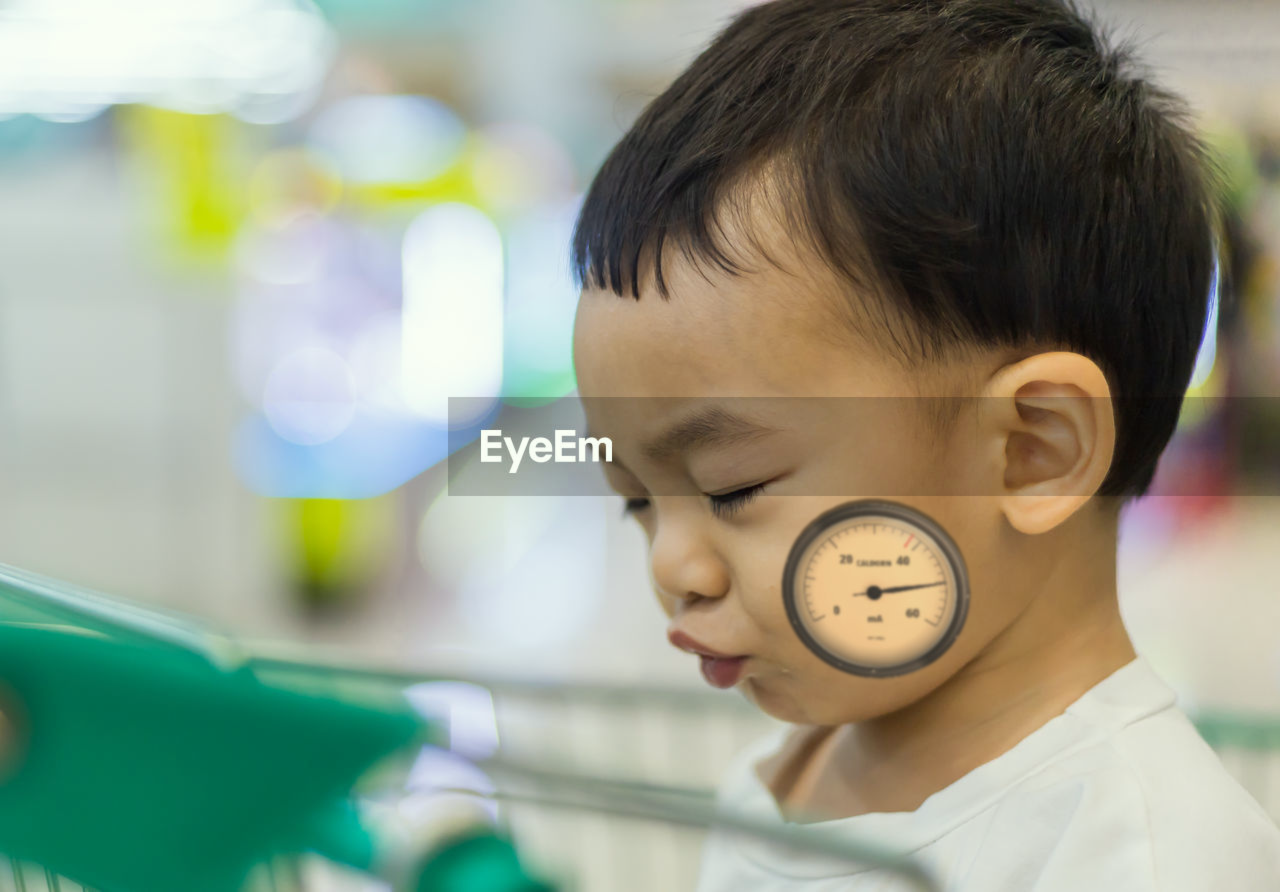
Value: 50,mA
